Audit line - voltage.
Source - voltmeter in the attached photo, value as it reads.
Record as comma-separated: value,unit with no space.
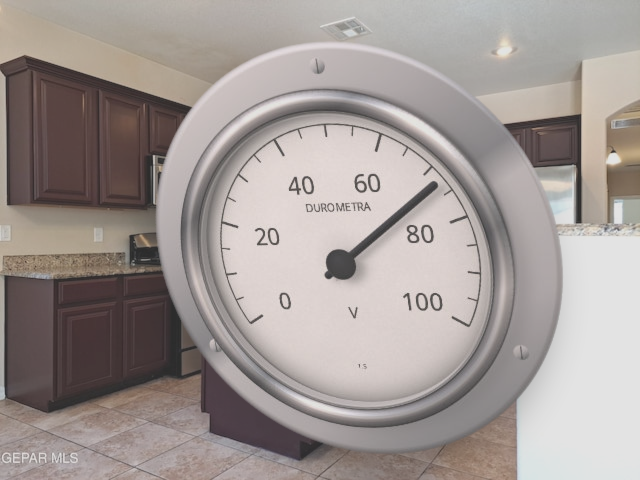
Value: 72.5,V
